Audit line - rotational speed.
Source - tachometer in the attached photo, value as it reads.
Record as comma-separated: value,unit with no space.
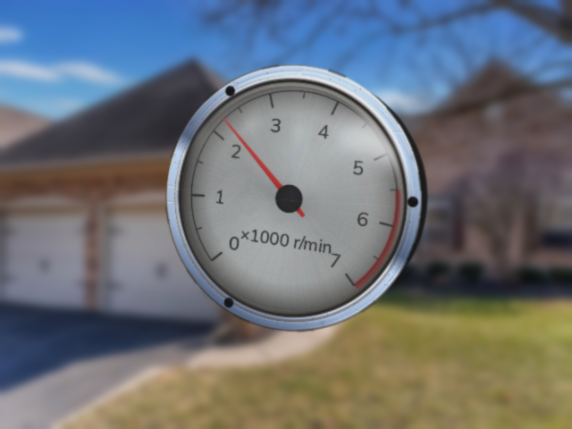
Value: 2250,rpm
